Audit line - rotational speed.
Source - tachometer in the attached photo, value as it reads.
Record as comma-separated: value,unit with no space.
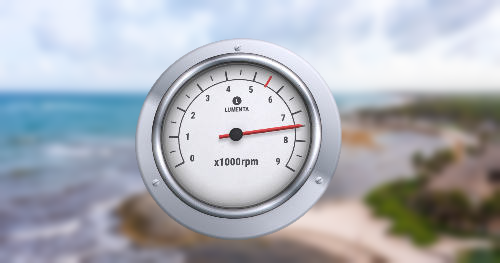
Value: 7500,rpm
